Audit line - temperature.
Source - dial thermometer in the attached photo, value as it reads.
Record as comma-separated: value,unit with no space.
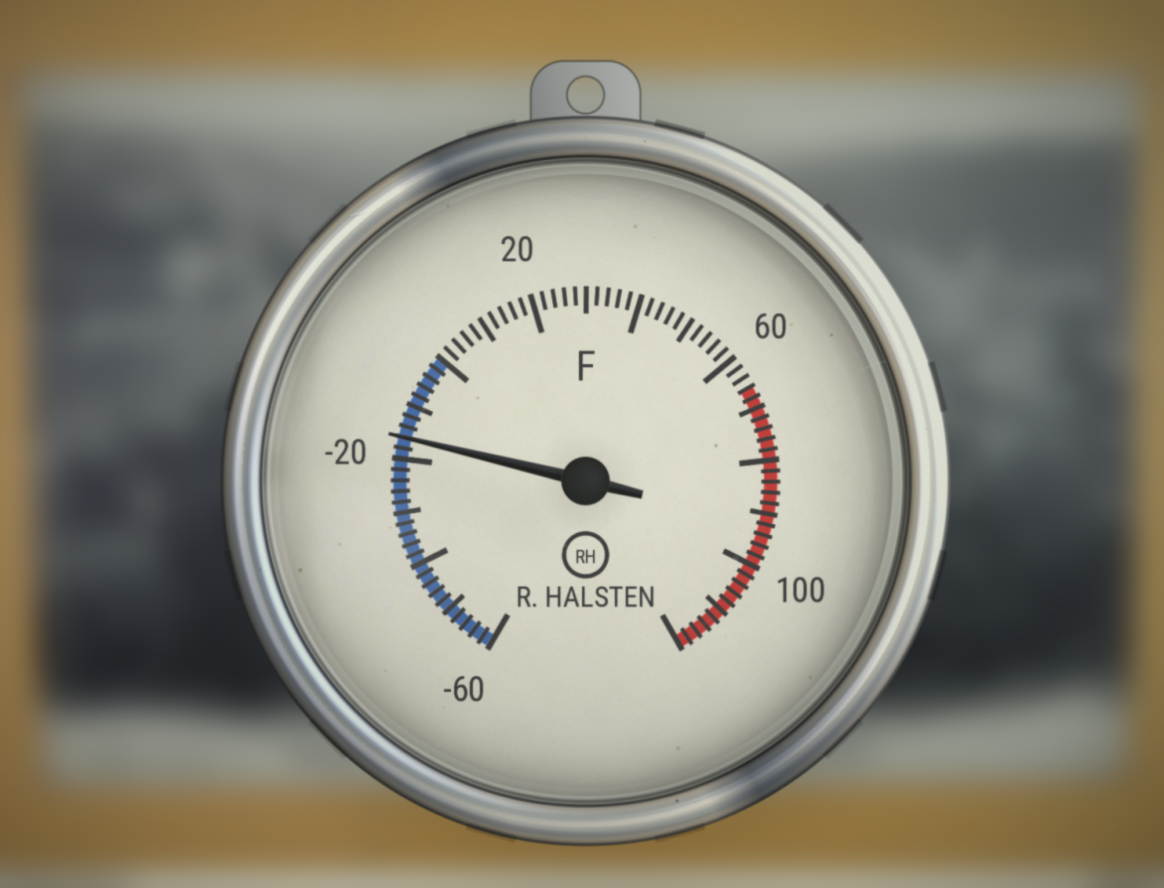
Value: -16,°F
